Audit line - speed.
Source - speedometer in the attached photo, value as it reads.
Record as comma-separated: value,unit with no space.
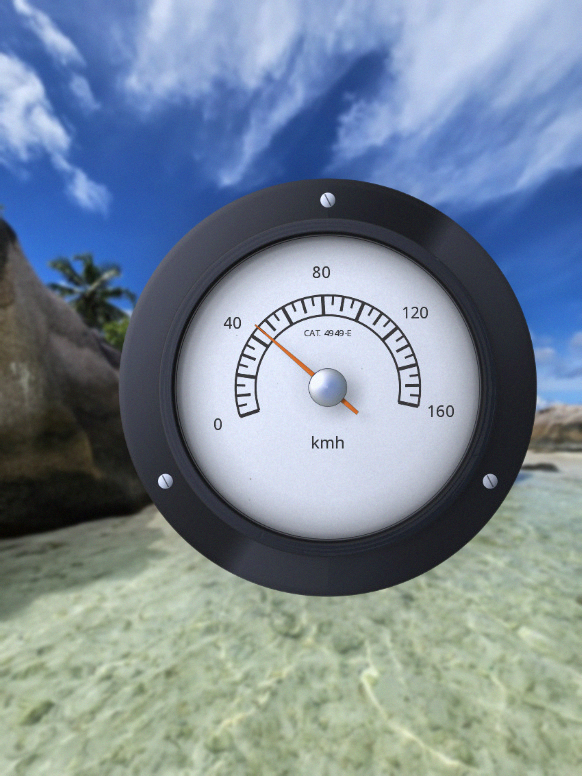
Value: 45,km/h
